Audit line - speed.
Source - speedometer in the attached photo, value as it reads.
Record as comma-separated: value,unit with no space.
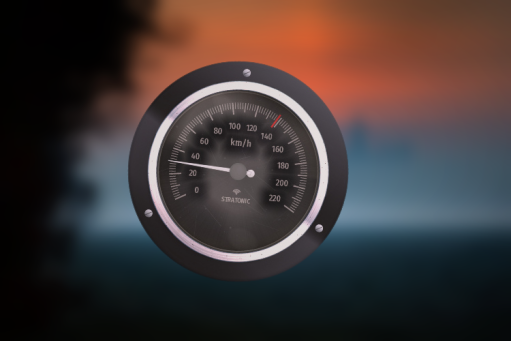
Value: 30,km/h
